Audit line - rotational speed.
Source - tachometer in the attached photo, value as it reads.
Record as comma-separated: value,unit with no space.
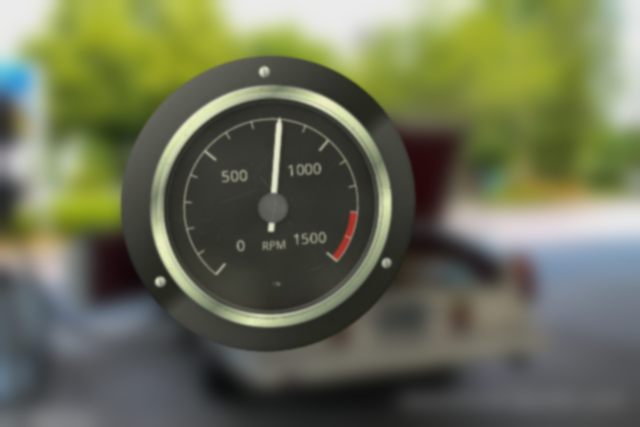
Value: 800,rpm
